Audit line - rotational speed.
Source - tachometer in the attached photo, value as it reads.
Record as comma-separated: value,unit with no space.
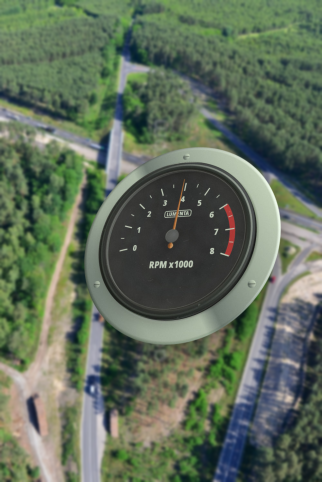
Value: 4000,rpm
